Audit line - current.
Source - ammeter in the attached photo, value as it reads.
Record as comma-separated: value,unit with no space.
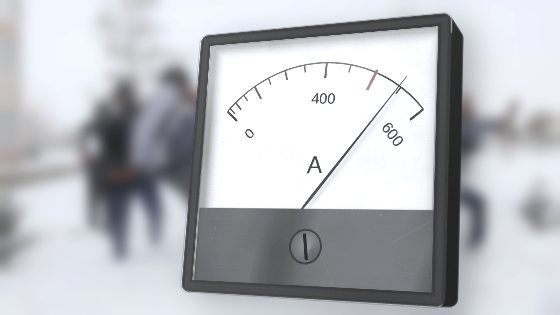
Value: 550,A
